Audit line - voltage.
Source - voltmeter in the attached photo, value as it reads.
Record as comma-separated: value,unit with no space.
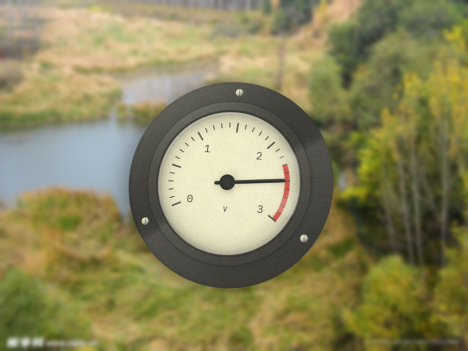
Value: 2.5,V
